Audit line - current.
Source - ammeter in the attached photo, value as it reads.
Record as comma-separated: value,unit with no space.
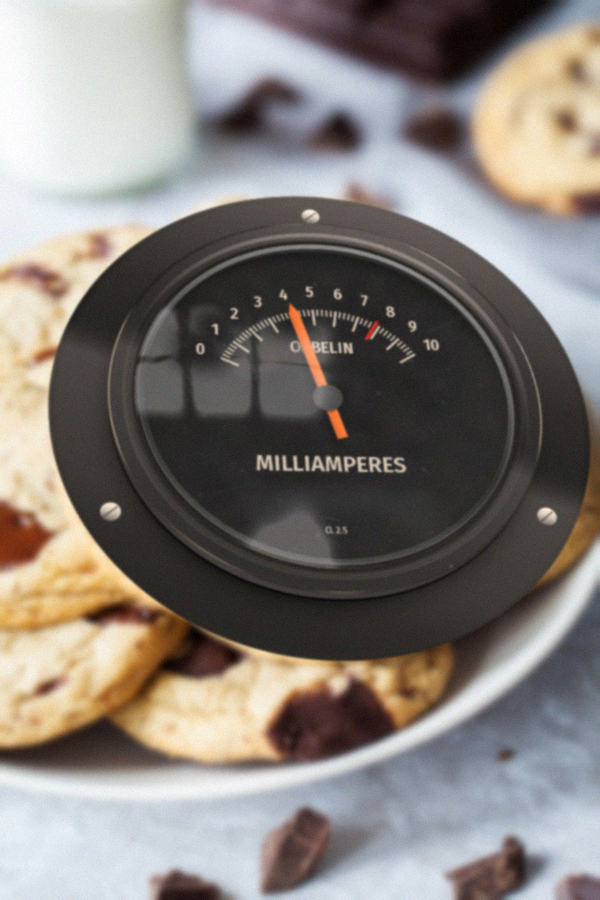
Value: 4,mA
